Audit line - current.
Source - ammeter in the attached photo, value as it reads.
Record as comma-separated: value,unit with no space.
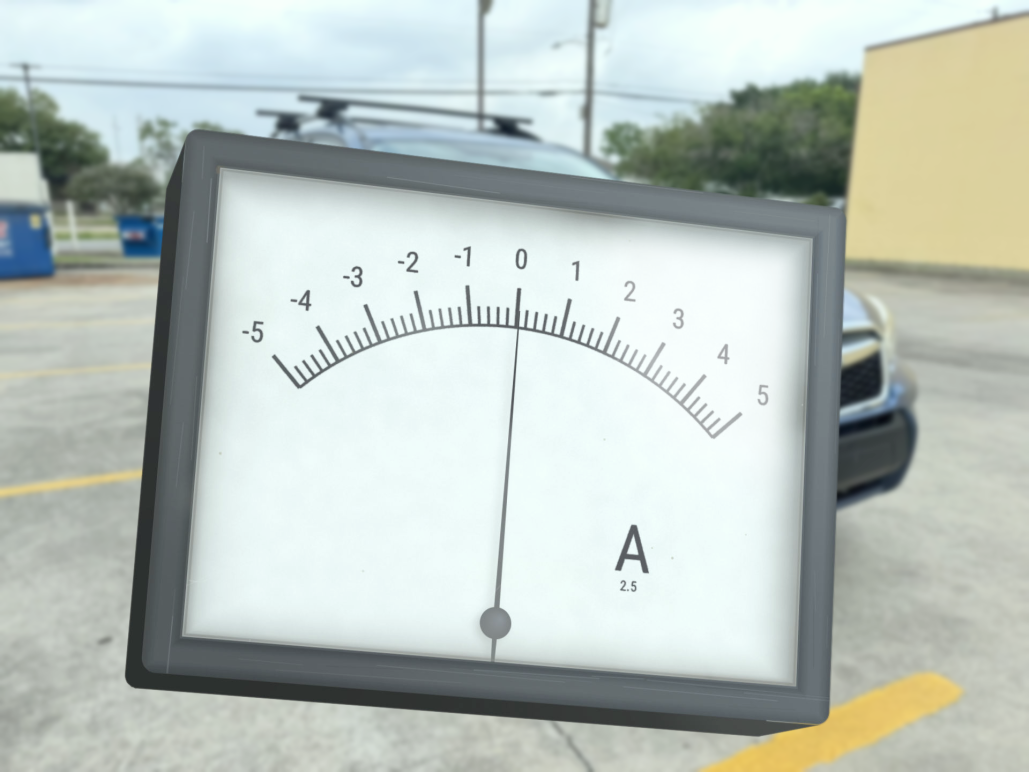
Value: 0,A
